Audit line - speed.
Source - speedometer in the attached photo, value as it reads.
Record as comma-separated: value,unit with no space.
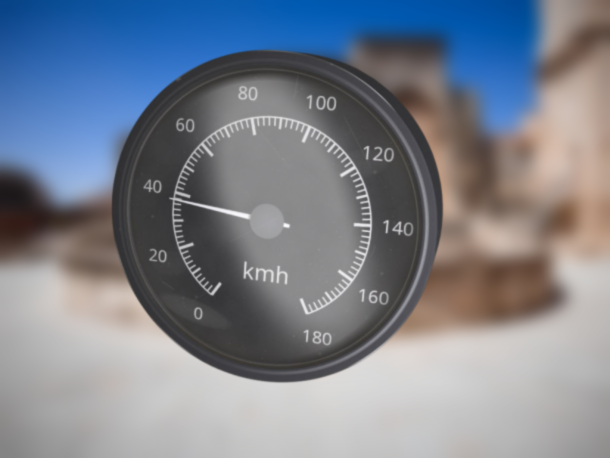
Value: 38,km/h
